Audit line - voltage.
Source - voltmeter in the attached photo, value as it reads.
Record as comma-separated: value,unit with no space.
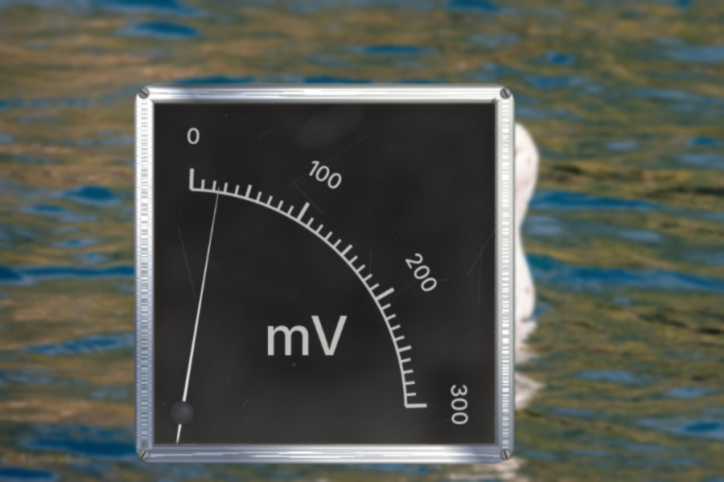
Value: 25,mV
